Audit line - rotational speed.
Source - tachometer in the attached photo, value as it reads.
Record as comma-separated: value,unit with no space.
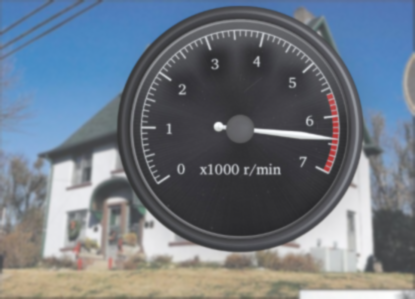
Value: 6400,rpm
